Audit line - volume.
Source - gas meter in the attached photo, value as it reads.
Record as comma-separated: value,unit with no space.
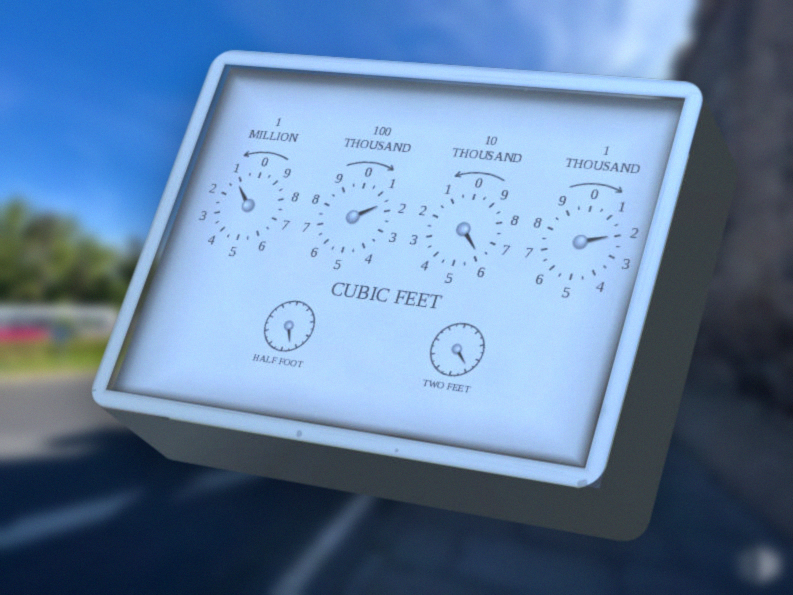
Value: 116200,ft³
